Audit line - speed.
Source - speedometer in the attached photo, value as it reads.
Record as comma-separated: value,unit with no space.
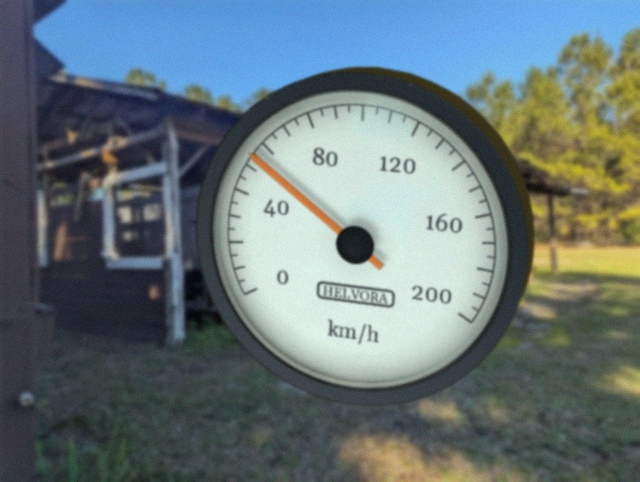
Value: 55,km/h
